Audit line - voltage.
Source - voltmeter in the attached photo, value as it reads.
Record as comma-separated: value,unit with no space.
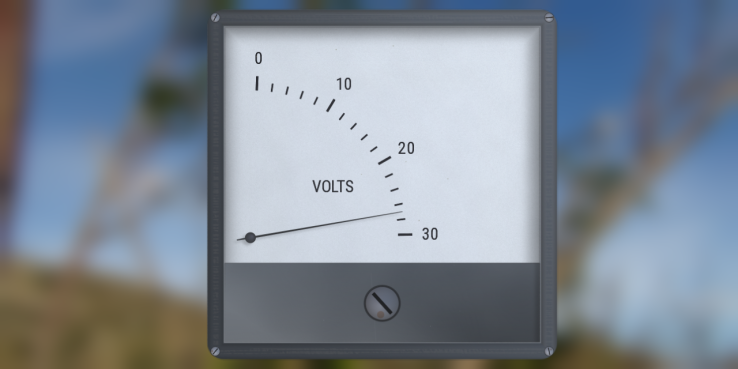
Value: 27,V
